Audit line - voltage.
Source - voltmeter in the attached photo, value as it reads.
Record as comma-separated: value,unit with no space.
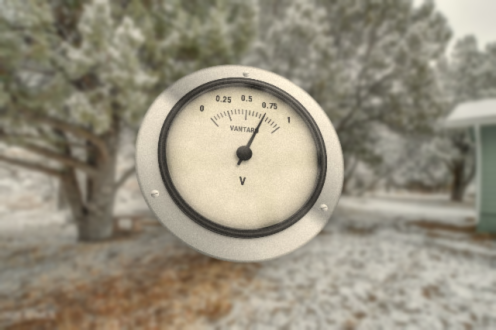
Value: 0.75,V
